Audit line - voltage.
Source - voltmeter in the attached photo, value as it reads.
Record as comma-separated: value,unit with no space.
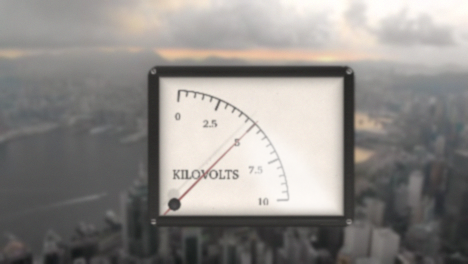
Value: 5,kV
